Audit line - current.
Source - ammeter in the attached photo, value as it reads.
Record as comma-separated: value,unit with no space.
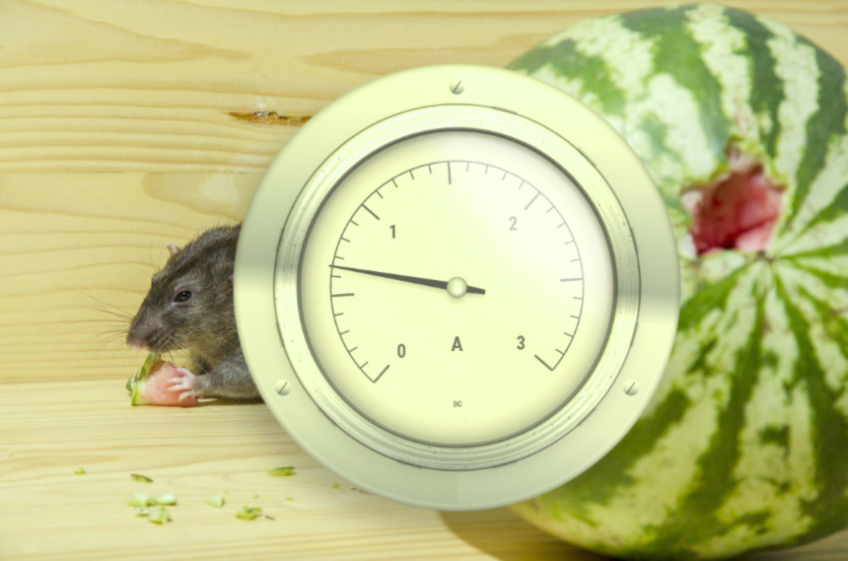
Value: 0.65,A
